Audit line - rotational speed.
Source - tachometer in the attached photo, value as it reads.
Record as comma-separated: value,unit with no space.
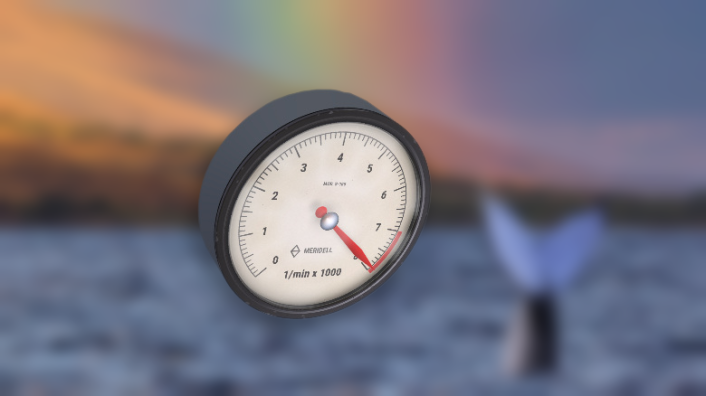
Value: 7900,rpm
